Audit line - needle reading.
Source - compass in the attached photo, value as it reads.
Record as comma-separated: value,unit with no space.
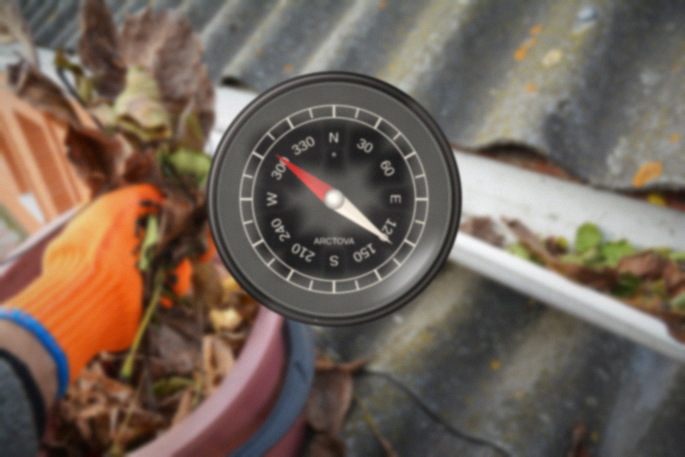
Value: 307.5,°
